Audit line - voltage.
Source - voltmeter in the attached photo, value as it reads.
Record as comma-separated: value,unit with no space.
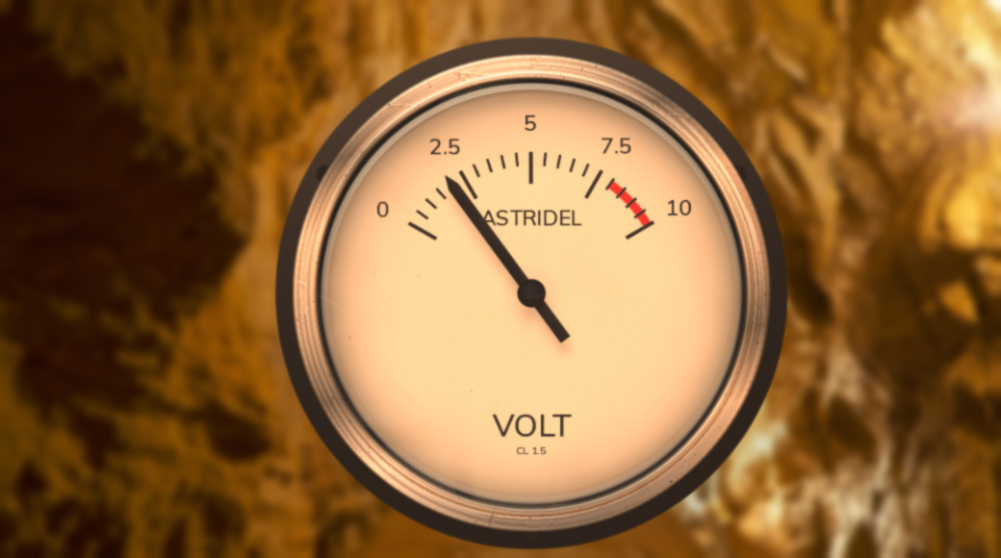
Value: 2,V
